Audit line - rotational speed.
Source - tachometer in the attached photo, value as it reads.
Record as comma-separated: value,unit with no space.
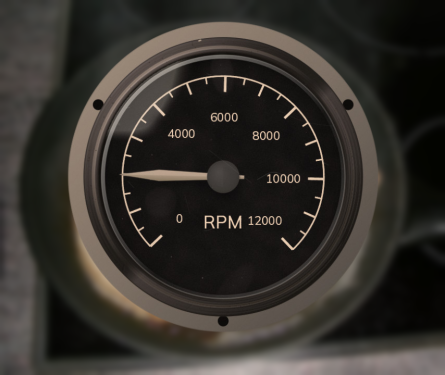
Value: 2000,rpm
